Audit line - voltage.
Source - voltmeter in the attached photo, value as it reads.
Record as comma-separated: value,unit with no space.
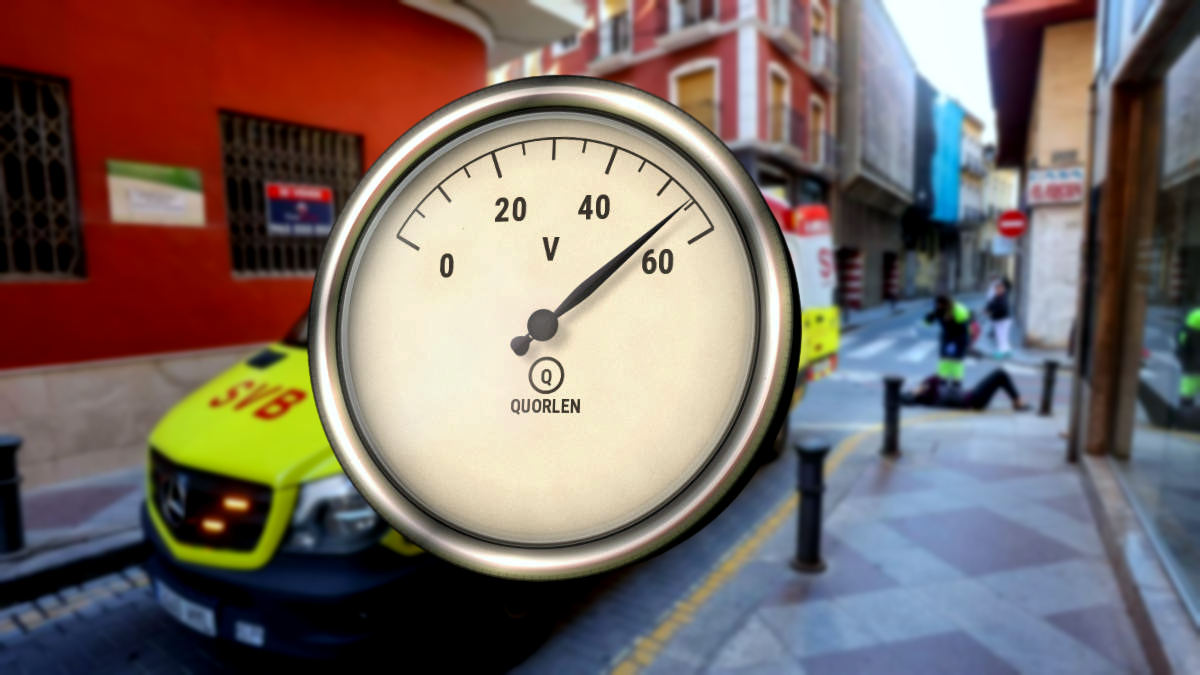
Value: 55,V
